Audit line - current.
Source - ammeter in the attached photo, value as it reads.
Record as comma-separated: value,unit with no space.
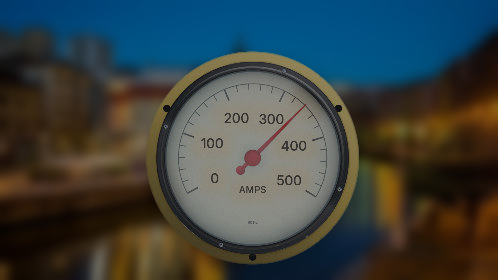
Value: 340,A
